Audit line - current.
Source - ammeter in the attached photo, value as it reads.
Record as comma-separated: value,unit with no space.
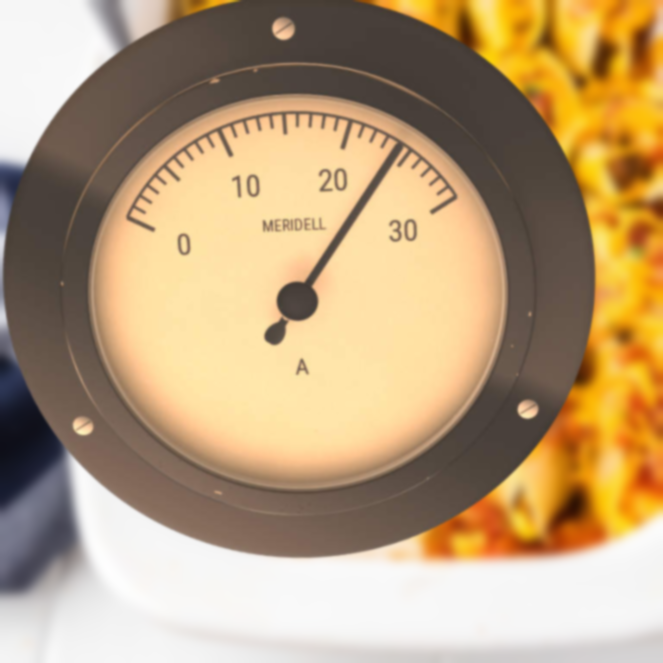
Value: 24,A
